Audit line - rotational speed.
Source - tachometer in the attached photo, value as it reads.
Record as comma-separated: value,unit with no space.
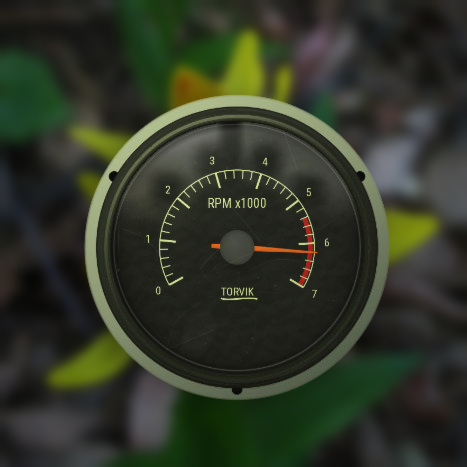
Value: 6200,rpm
